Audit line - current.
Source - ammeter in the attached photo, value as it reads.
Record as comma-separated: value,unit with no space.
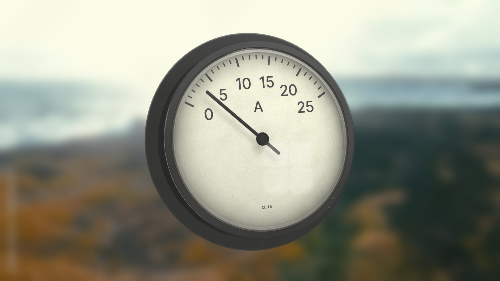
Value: 3,A
